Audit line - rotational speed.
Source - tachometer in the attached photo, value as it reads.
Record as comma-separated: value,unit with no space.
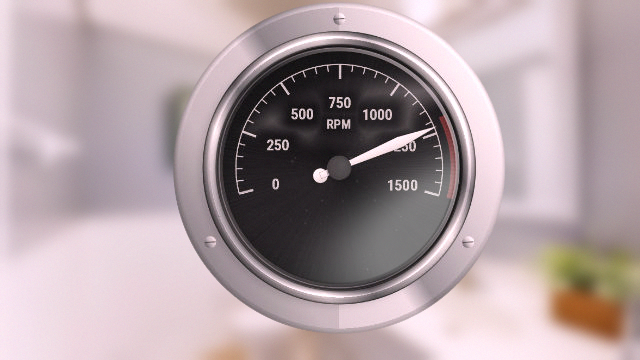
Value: 1225,rpm
